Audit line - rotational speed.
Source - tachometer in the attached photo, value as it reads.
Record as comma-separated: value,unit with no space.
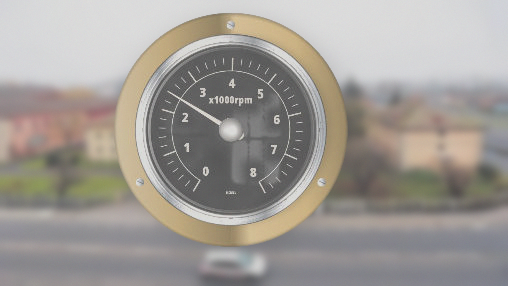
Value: 2400,rpm
